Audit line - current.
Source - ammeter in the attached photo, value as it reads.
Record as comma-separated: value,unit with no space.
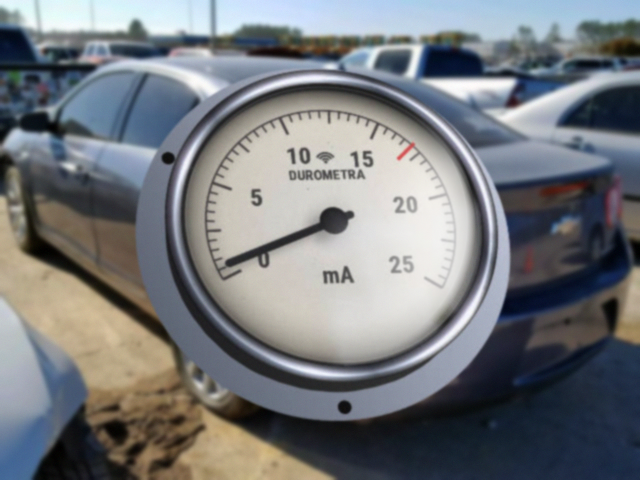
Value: 0.5,mA
